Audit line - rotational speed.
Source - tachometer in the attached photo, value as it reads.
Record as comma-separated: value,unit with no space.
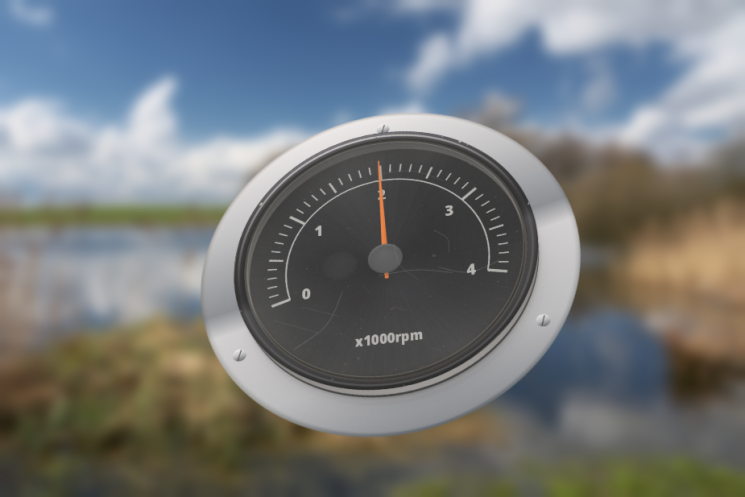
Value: 2000,rpm
